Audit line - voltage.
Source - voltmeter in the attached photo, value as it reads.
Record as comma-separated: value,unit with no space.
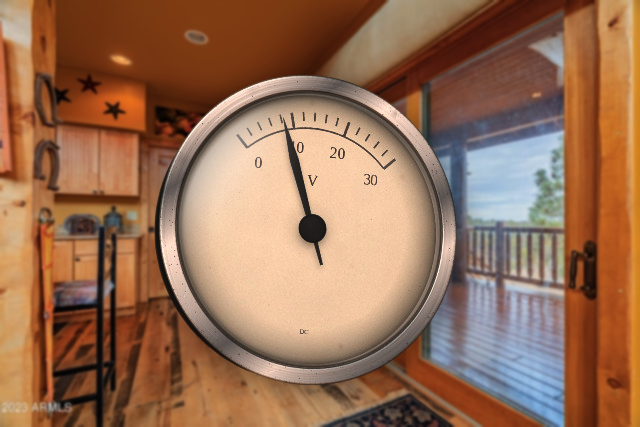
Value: 8,V
